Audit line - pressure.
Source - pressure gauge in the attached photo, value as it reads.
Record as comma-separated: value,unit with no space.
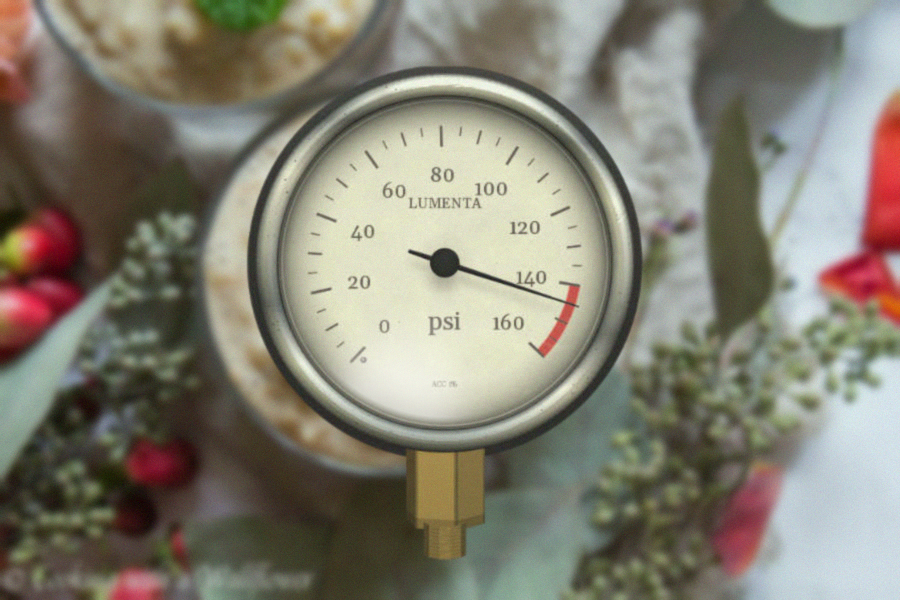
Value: 145,psi
